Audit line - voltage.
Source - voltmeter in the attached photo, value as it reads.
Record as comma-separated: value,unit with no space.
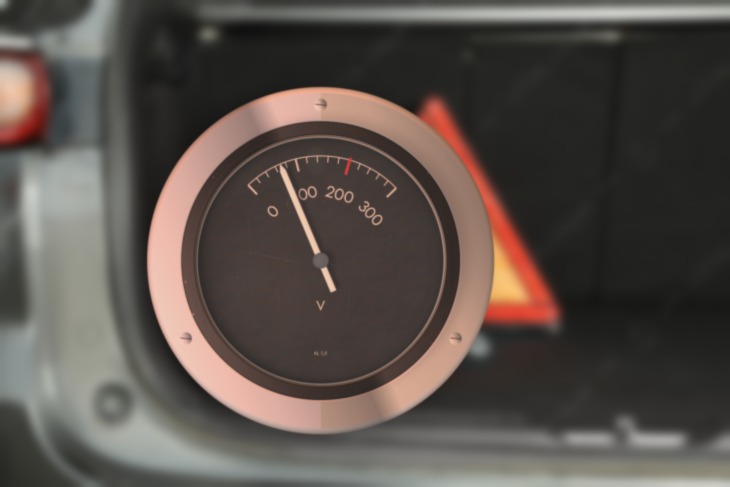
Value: 70,V
